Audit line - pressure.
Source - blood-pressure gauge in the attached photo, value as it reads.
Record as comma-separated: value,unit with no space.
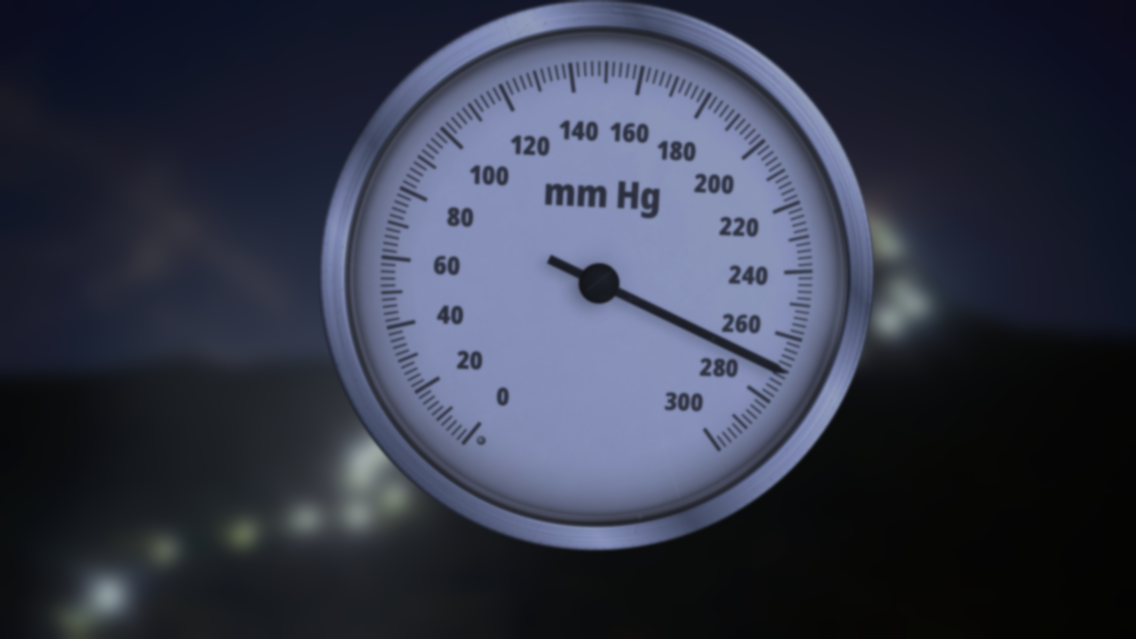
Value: 270,mmHg
